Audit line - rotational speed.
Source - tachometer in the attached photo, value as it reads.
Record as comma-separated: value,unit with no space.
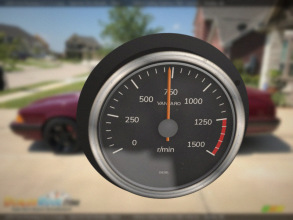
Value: 725,rpm
